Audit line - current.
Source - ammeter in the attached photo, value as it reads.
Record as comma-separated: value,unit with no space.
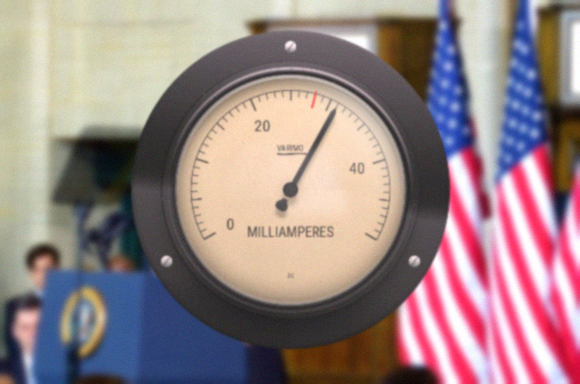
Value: 31,mA
